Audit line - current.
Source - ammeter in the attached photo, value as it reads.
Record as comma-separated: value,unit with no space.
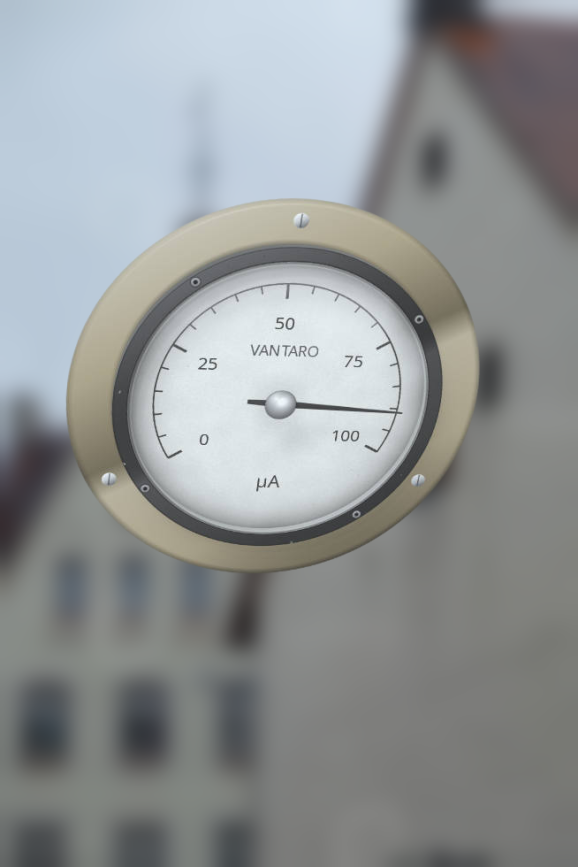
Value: 90,µA
